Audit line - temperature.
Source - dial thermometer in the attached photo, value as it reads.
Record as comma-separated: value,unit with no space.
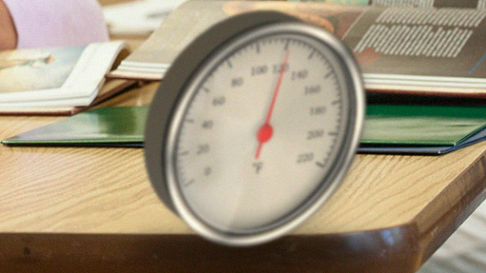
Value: 120,°F
